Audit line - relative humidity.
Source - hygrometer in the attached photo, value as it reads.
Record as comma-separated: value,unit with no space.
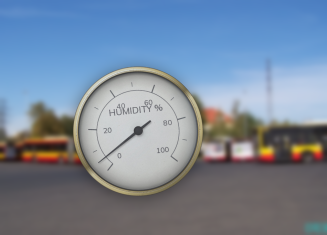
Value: 5,%
